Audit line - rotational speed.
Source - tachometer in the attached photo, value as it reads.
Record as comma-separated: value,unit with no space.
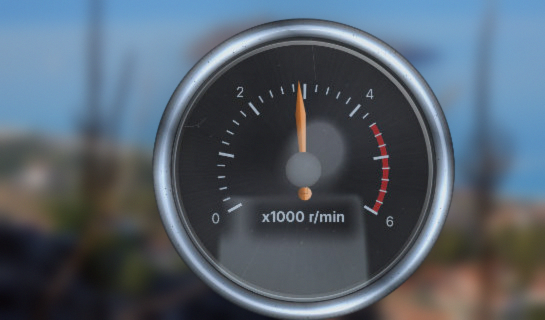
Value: 2900,rpm
